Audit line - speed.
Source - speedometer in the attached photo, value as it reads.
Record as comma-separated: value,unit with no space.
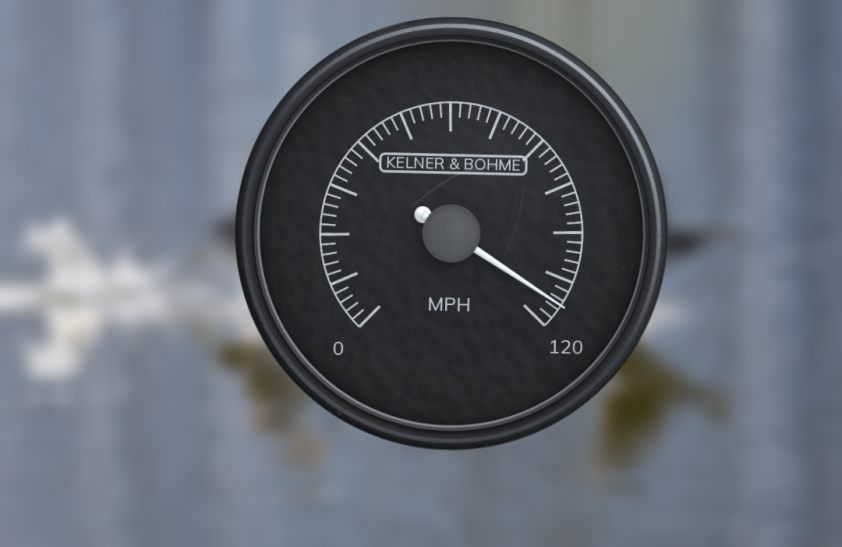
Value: 115,mph
